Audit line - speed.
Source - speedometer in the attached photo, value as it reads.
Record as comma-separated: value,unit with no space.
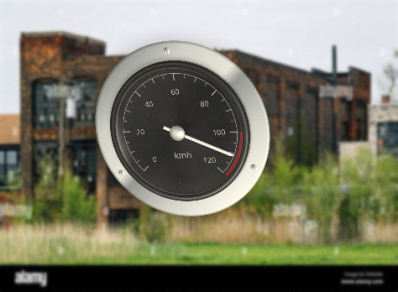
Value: 110,km/h
